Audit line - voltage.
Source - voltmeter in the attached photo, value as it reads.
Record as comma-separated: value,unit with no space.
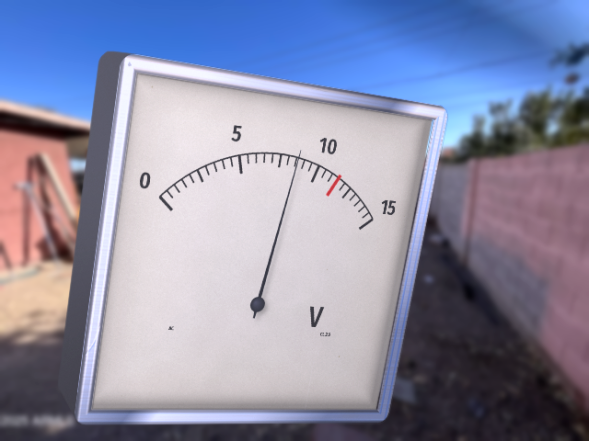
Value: 8.5,V
